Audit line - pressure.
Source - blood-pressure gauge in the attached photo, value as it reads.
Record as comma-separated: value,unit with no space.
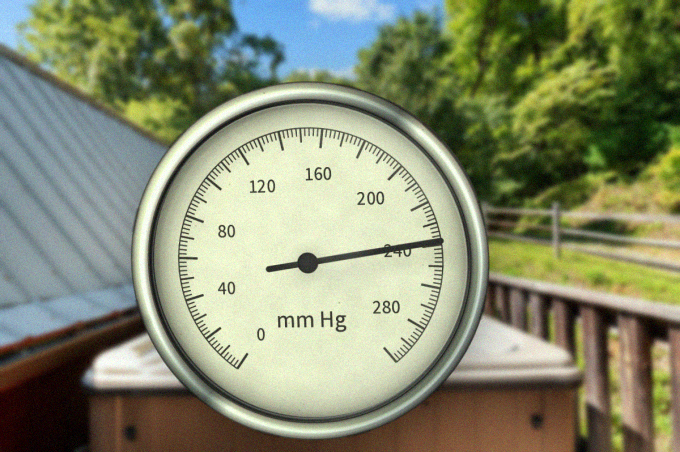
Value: 238,mmHg
